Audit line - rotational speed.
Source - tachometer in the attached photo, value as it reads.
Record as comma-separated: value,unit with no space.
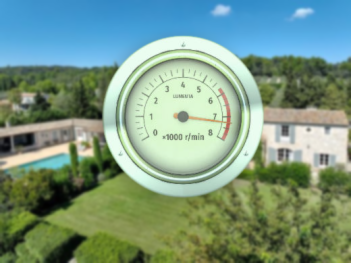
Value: 7250,rpm
